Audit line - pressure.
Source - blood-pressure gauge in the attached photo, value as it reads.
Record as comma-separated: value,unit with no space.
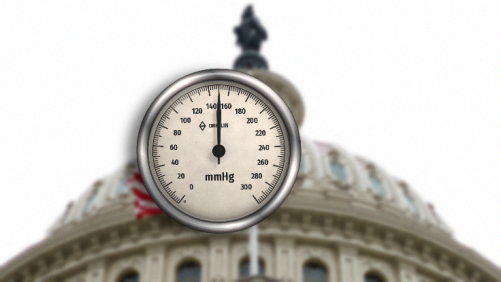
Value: 150,mmHg
